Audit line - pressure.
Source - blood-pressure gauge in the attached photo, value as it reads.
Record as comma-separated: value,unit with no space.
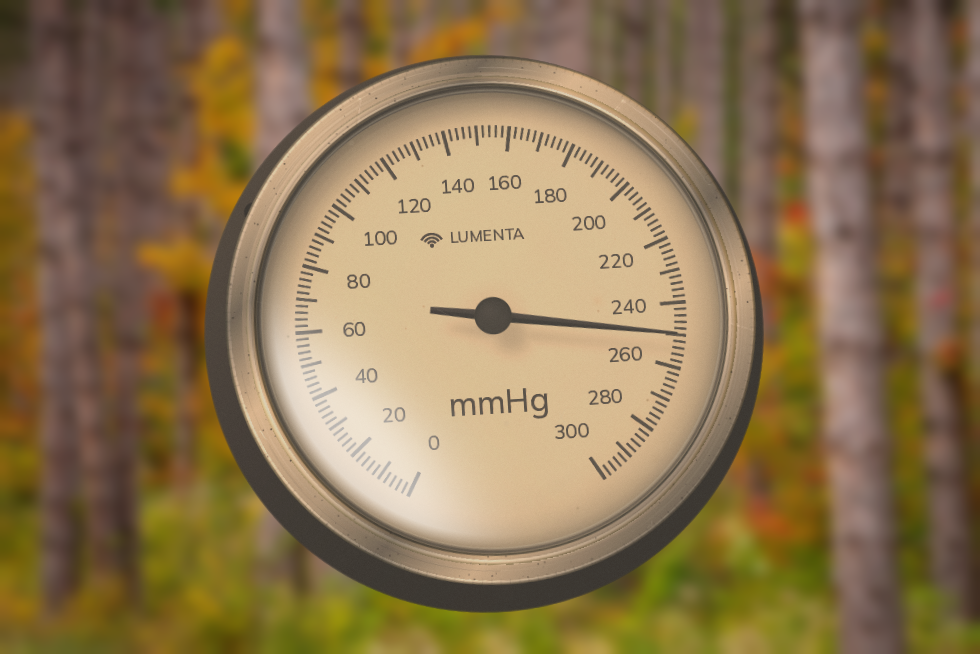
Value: 250,mmHg
